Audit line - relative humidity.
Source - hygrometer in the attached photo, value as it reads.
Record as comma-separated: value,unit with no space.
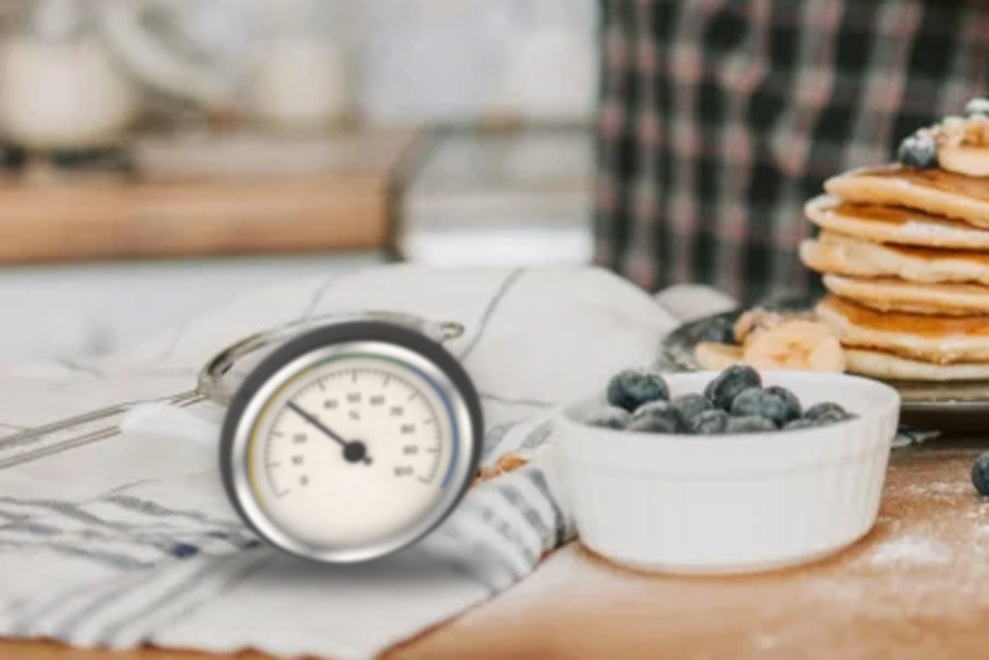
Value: 30,%
